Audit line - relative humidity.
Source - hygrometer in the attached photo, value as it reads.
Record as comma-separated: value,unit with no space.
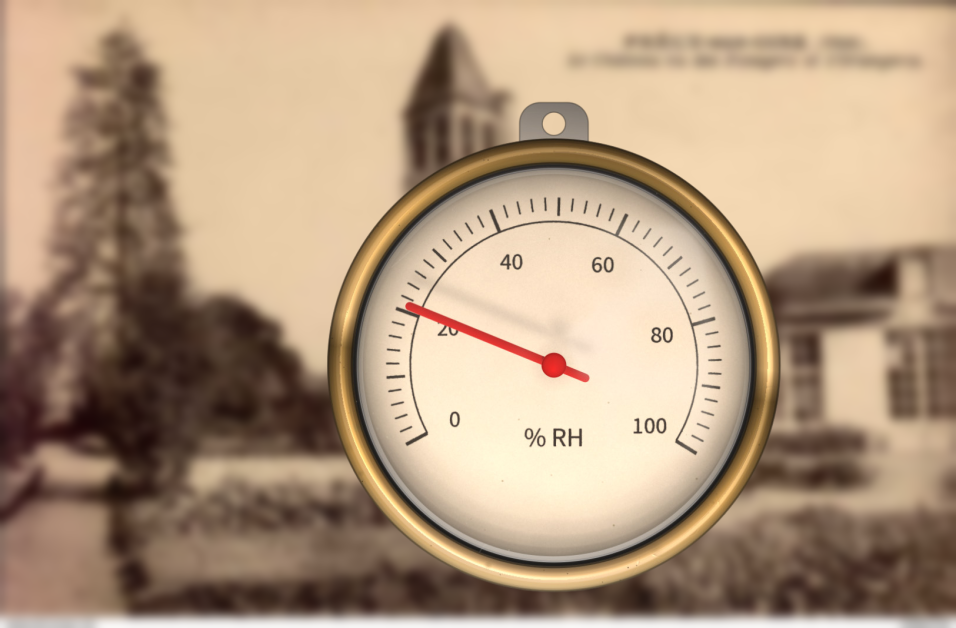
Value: 21,%
